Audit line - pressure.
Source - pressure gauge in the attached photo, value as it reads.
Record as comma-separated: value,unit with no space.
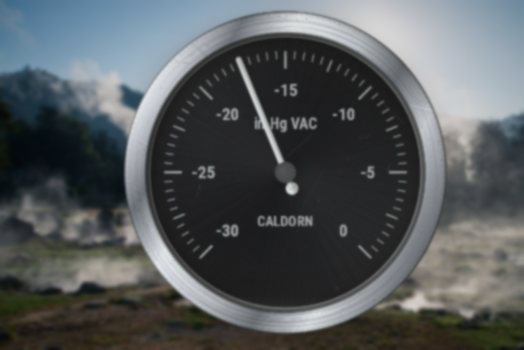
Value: -17.5,inHg
